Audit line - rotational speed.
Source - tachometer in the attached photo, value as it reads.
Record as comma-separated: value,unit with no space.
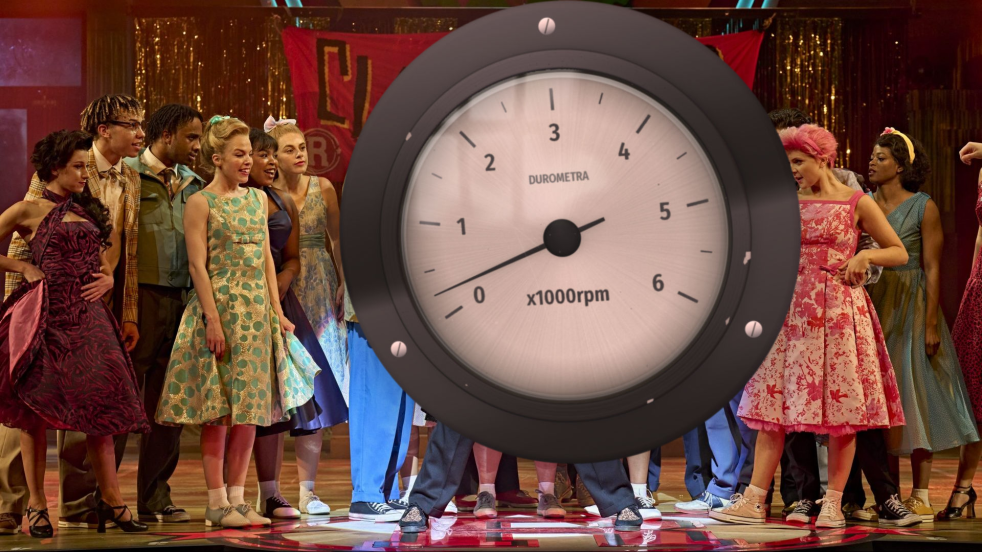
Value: 250,rpm
